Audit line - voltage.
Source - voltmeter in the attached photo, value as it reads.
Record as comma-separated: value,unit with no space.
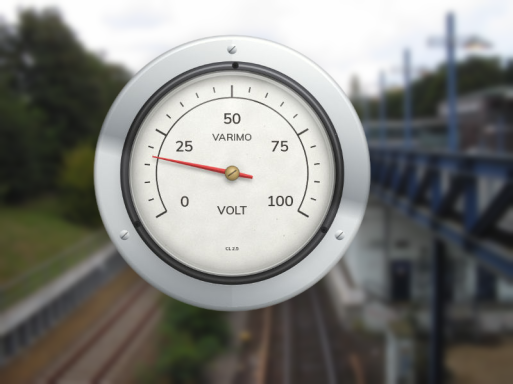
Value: 17.5,V
